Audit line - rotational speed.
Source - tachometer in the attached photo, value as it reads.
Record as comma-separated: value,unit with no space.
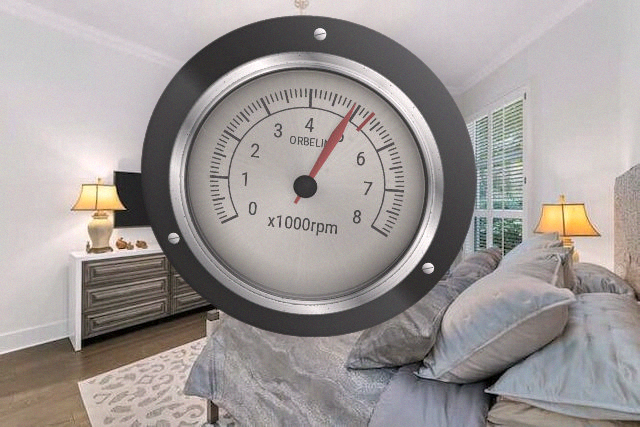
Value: 4900,rpm
